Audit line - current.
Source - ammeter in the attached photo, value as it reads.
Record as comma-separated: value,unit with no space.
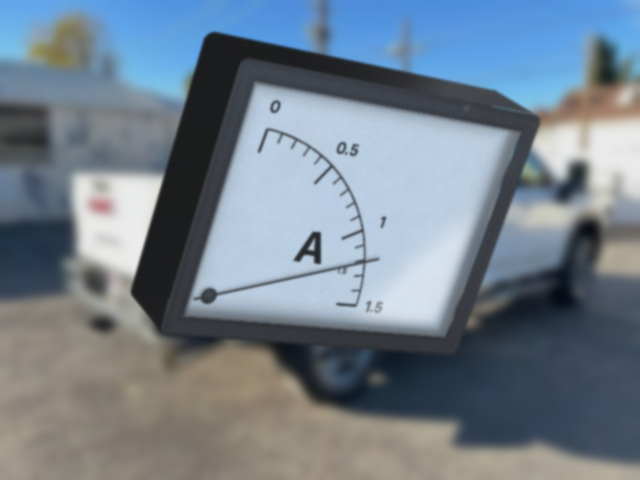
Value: 1.2,A
